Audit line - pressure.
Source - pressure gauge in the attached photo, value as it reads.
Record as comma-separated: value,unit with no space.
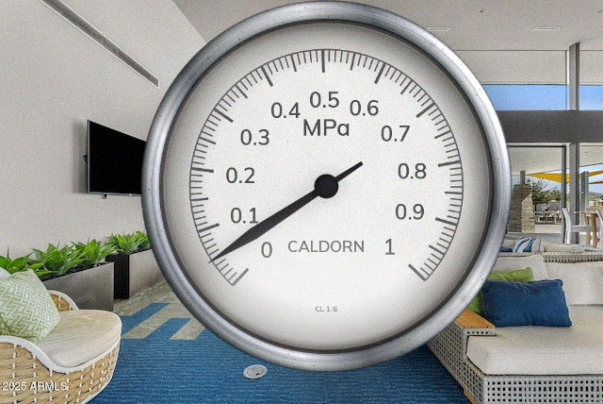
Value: 0.05,MPa
